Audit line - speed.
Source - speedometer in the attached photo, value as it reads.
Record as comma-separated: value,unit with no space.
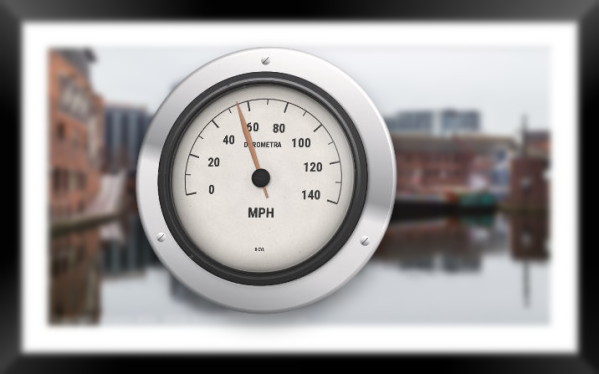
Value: 55,mph
